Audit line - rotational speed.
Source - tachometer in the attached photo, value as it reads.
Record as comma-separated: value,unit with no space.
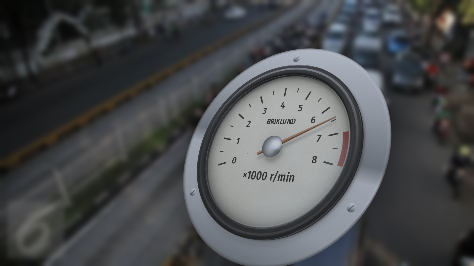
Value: 6500,rpm
